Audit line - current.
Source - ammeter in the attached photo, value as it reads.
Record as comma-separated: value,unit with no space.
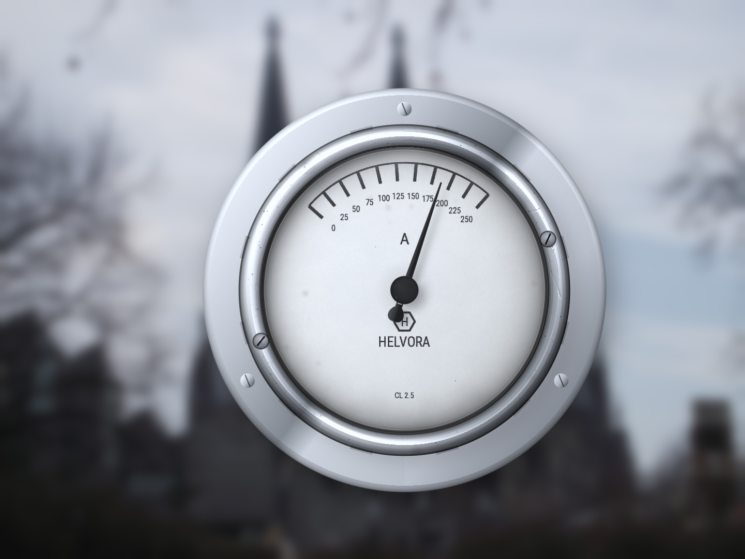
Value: 187.5,A
